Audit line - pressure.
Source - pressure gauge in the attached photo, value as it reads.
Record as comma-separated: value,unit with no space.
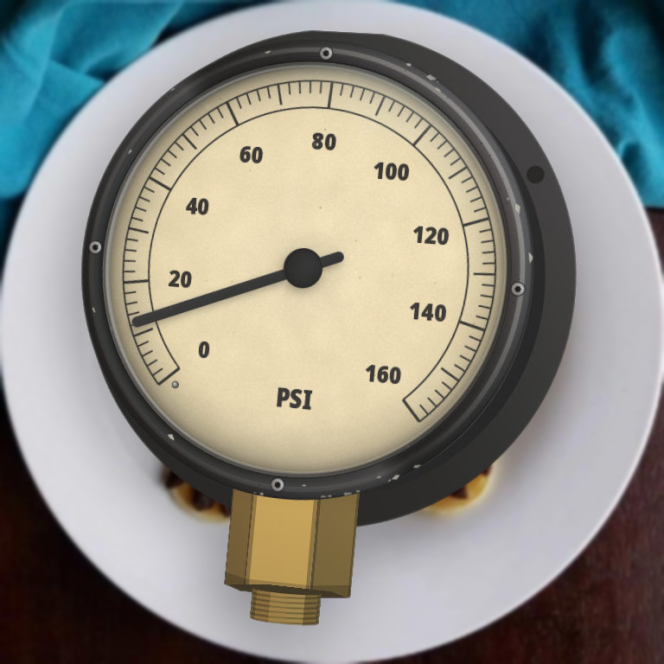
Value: 12,psi
